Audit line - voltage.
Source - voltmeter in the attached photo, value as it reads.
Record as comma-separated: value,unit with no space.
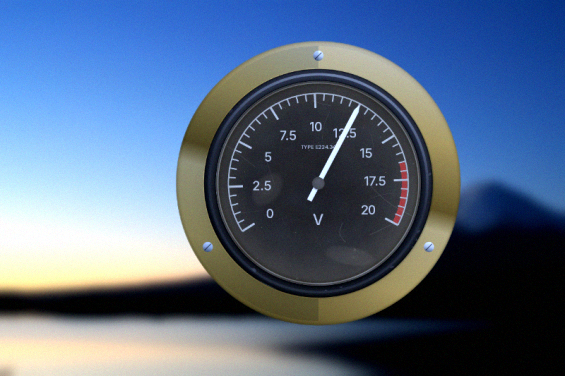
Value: 12.5,V
